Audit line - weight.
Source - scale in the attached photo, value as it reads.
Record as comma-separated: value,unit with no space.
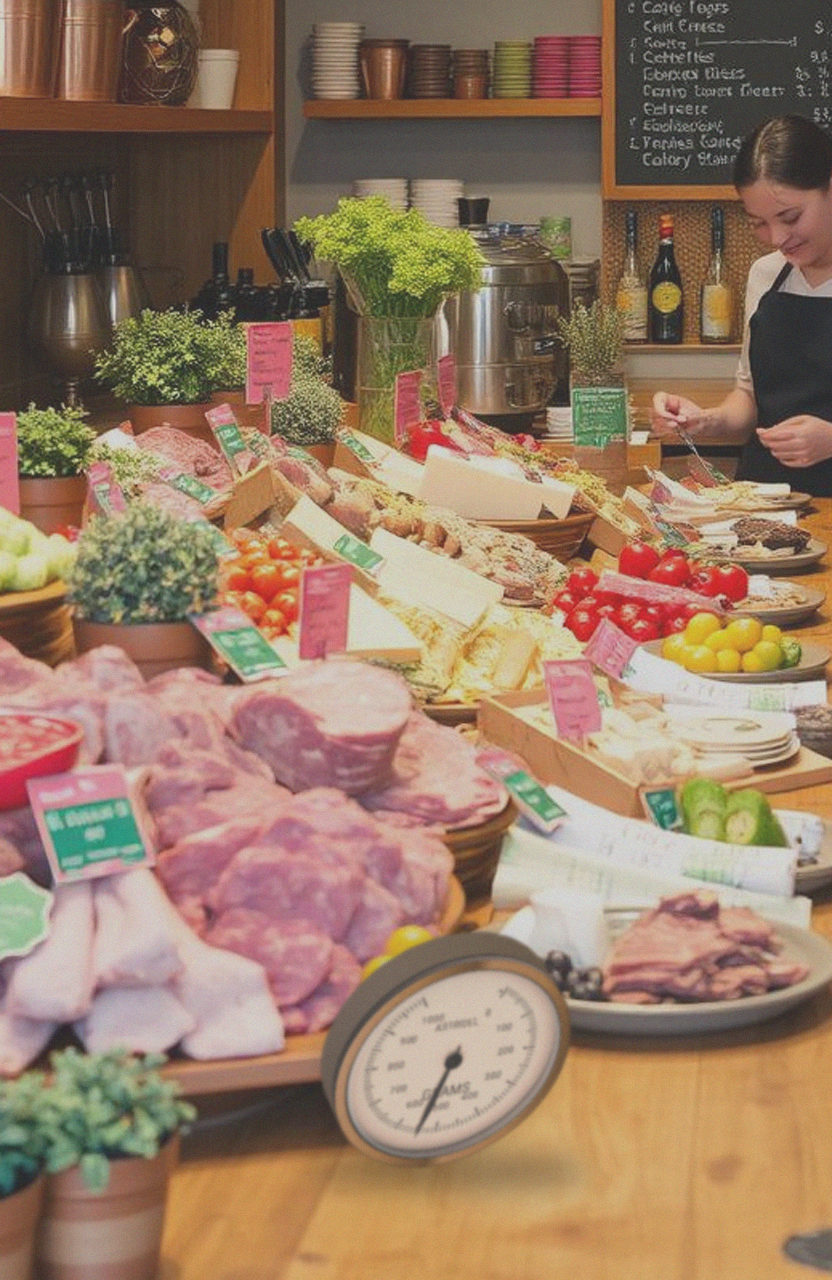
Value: 550,g
